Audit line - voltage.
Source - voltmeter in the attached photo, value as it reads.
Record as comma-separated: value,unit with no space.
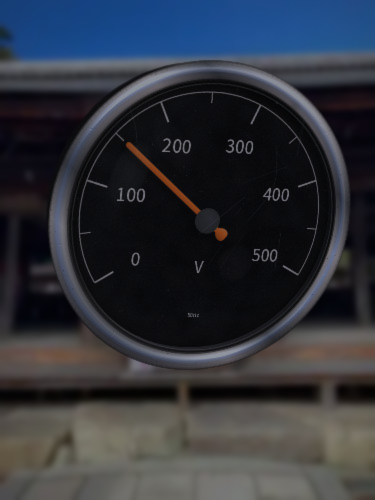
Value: 150,V
